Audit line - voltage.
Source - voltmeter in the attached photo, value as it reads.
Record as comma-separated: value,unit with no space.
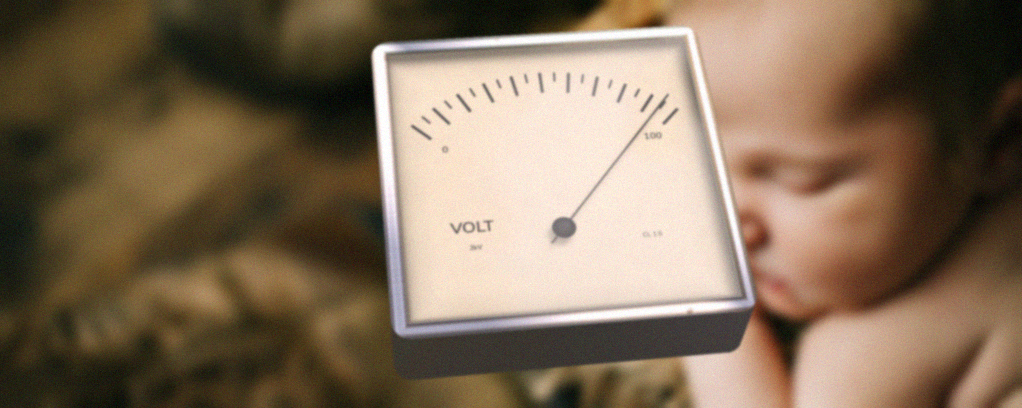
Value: 95,V
